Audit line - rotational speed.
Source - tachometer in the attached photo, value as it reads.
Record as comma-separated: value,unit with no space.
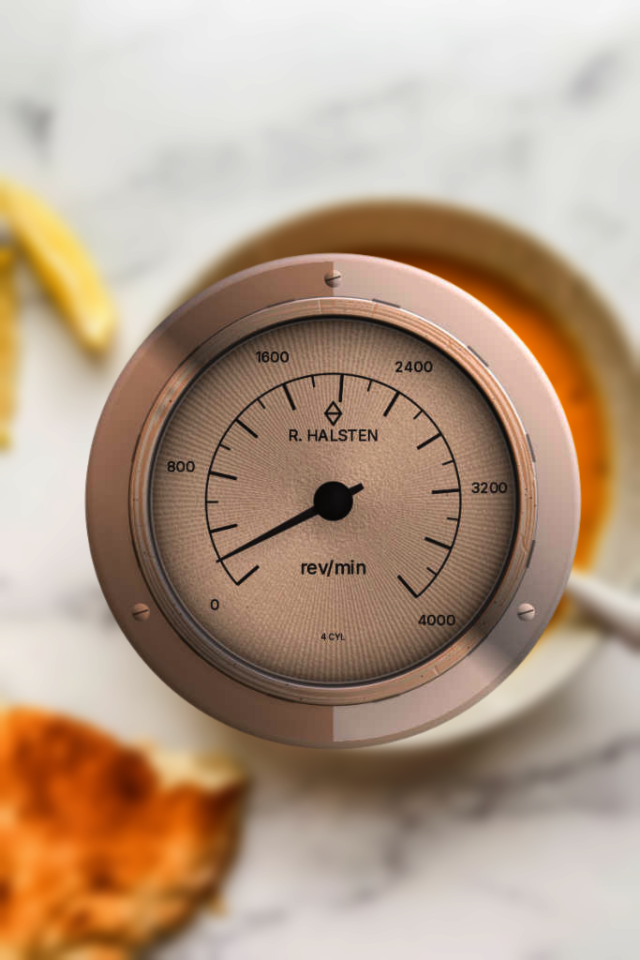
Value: 200,rpm
